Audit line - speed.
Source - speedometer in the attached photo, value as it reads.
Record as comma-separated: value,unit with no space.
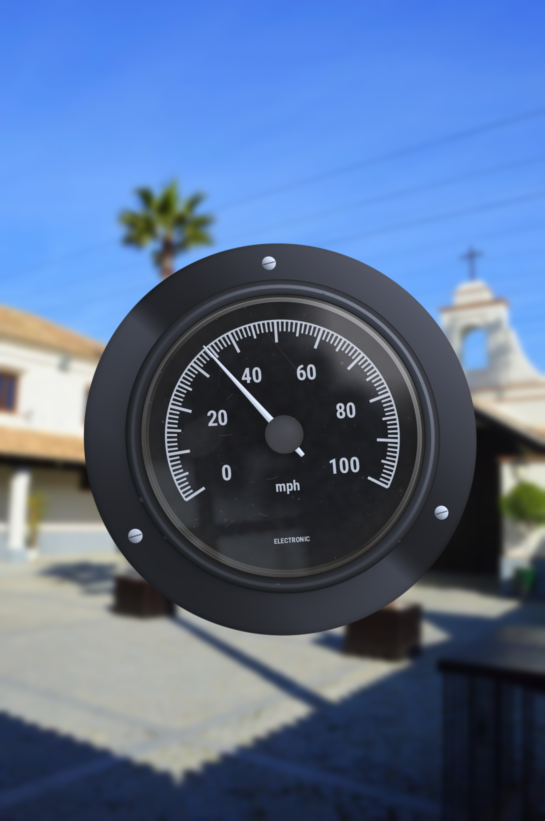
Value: 34,mph
